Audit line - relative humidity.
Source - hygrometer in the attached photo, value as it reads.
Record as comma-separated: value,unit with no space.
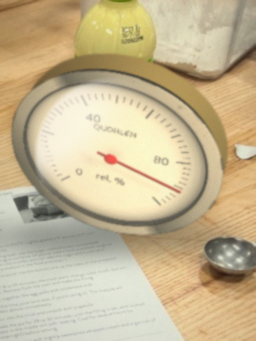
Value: 90,%
